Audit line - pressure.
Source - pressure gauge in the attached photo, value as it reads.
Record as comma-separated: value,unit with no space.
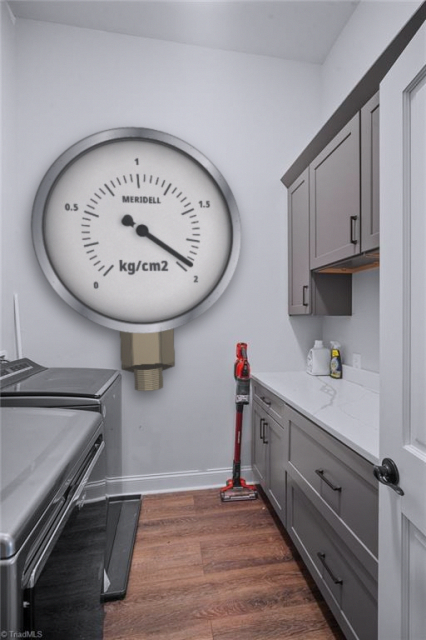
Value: 1.95,kg/cm²
